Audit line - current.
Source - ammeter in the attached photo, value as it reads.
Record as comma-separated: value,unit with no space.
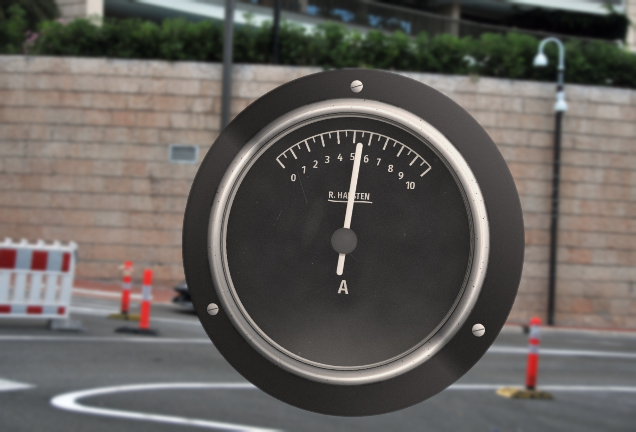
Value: 5.5,A
